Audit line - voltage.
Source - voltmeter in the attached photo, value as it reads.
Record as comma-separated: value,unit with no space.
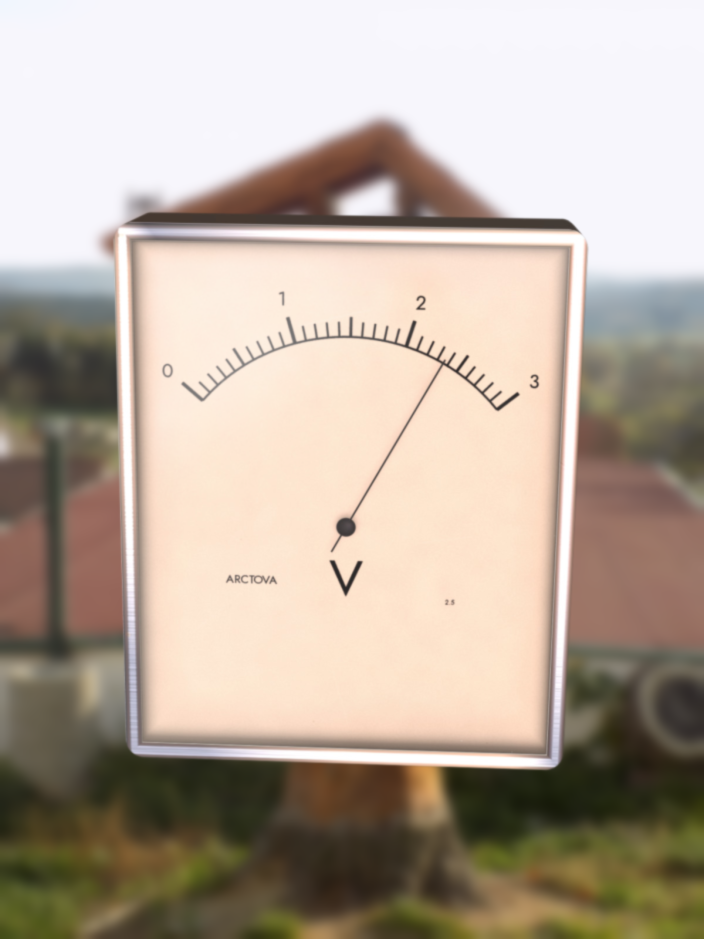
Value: 2.35,V
